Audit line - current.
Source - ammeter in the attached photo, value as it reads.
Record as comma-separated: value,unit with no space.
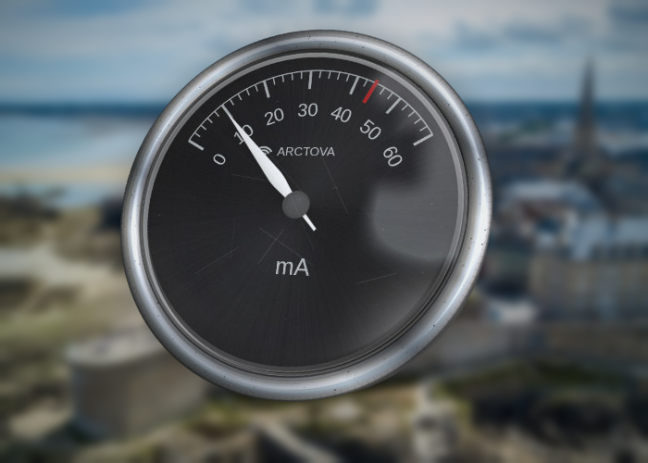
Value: 10,mA
